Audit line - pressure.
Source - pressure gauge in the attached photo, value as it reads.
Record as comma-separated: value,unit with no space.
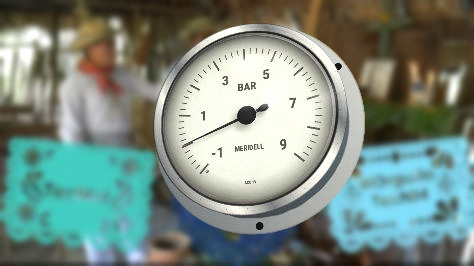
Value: 0,bar
